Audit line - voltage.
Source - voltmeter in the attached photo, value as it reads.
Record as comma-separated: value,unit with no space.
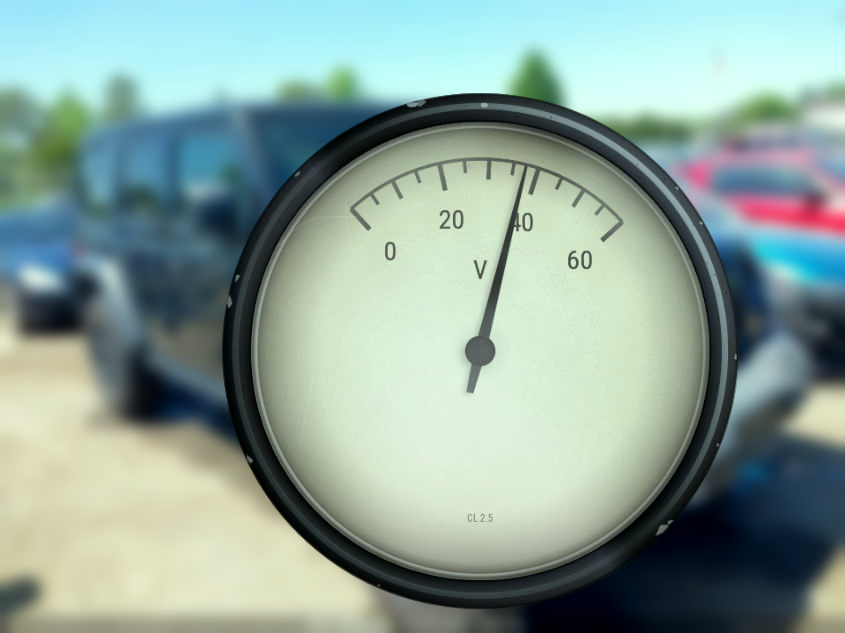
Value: 37.5,V
